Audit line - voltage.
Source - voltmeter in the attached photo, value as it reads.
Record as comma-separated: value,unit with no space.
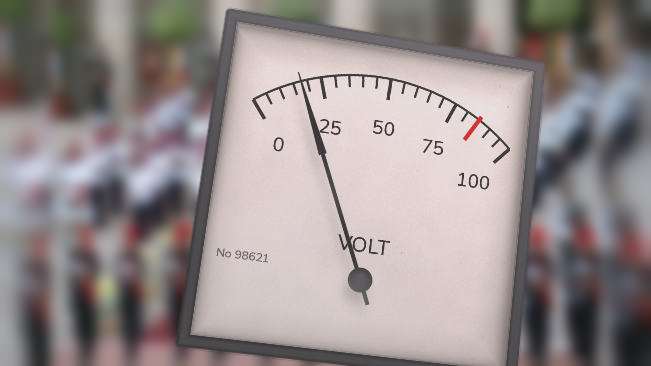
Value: 17.5,V
